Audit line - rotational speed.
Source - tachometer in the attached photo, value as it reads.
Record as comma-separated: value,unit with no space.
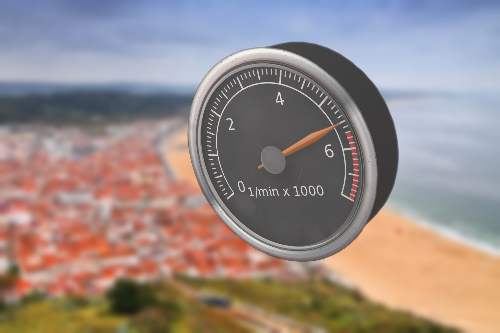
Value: 5500,rpm
